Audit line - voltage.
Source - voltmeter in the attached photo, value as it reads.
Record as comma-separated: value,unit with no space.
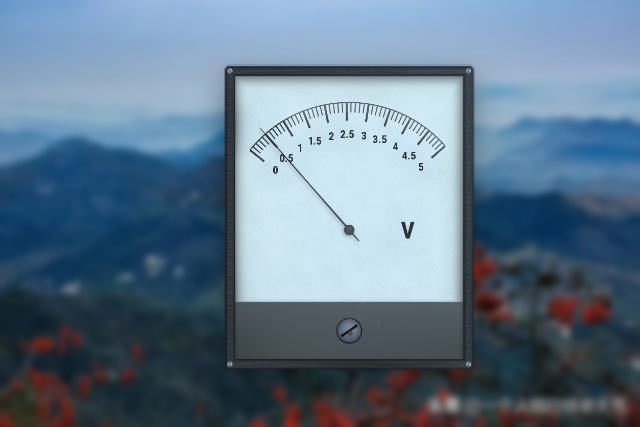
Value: 0.5,V
